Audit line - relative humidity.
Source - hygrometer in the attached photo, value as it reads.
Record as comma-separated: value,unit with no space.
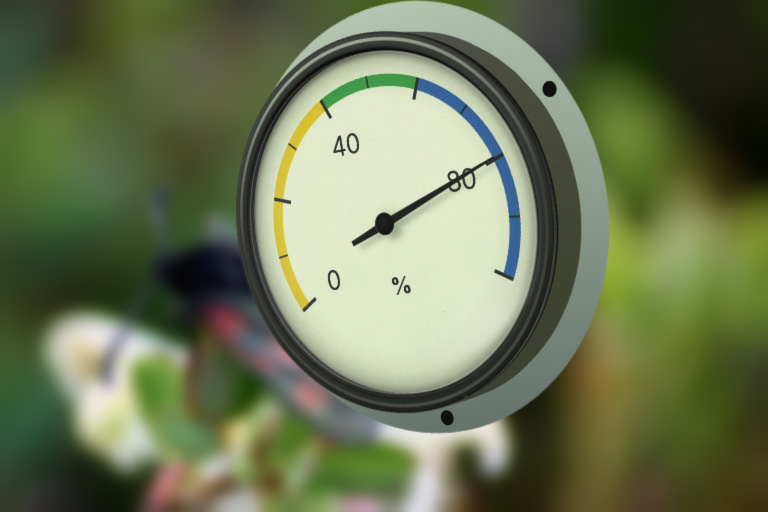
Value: 80,%
